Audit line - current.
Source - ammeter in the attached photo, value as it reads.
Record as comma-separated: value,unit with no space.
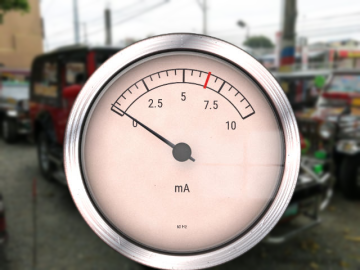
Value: 0.25,mA
